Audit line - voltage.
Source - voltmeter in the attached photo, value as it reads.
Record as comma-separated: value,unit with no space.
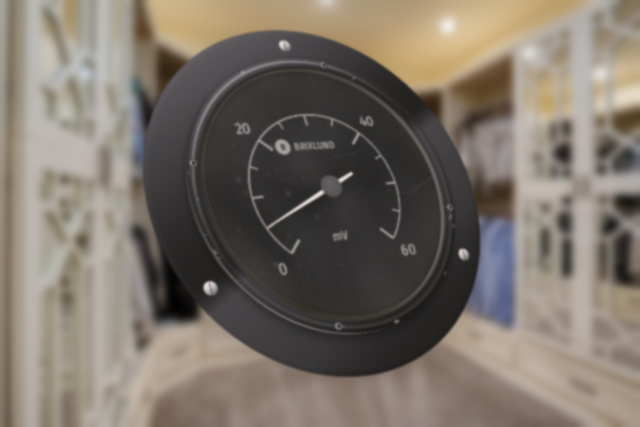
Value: 5,mV
